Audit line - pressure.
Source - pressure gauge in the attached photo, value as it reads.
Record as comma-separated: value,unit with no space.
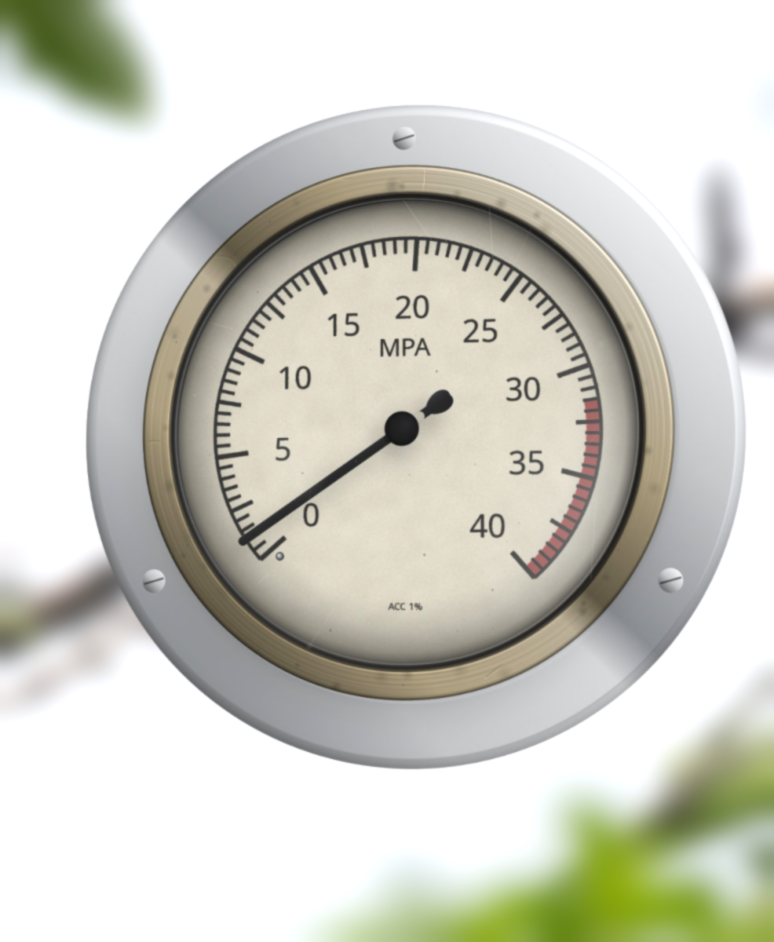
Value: 1,MPa
